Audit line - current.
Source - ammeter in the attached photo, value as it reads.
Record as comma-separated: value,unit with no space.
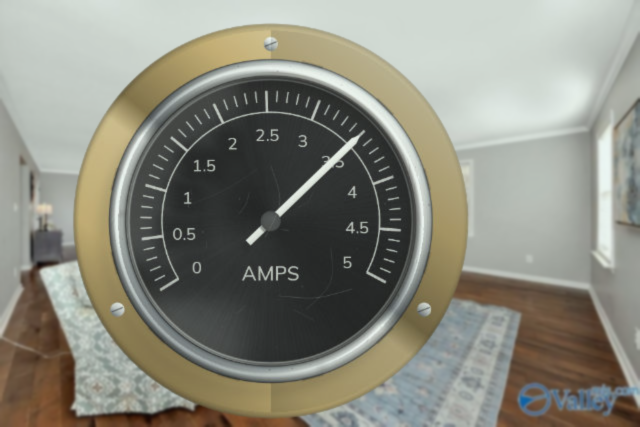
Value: 3.5,A
